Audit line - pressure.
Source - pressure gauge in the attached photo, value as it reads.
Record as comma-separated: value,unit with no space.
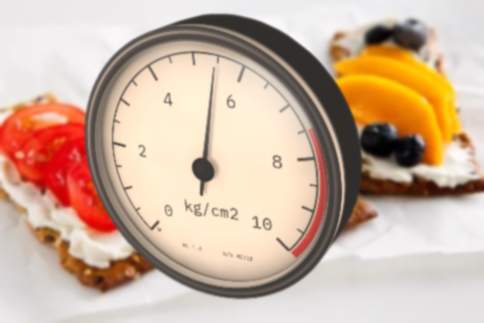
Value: 5.5,kg/cm²
